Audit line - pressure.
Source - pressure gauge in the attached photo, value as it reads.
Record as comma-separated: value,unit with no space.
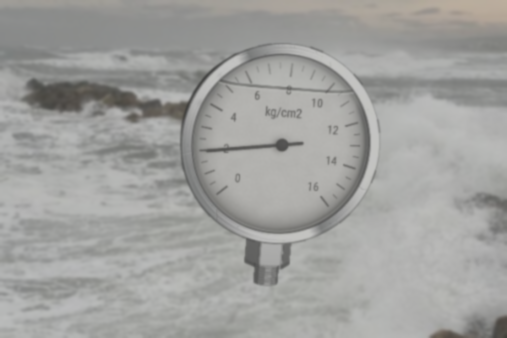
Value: 2,kg/cm²
